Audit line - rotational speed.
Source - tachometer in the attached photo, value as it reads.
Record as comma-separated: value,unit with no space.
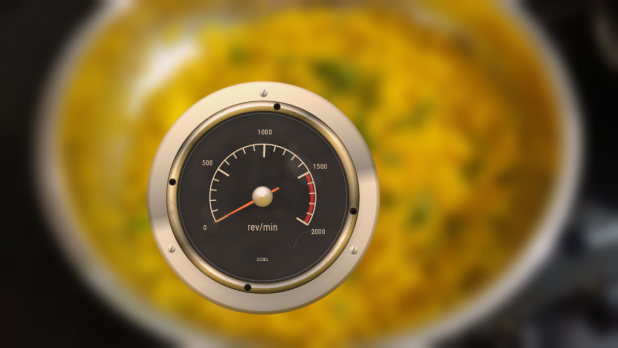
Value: 0,rpm
